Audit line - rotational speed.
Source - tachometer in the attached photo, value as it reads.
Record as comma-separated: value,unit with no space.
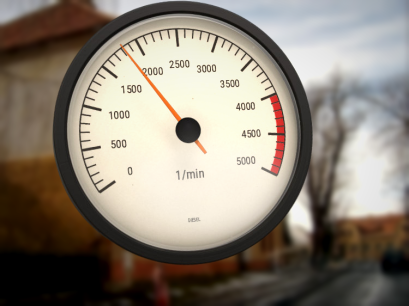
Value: 1800,rpm
